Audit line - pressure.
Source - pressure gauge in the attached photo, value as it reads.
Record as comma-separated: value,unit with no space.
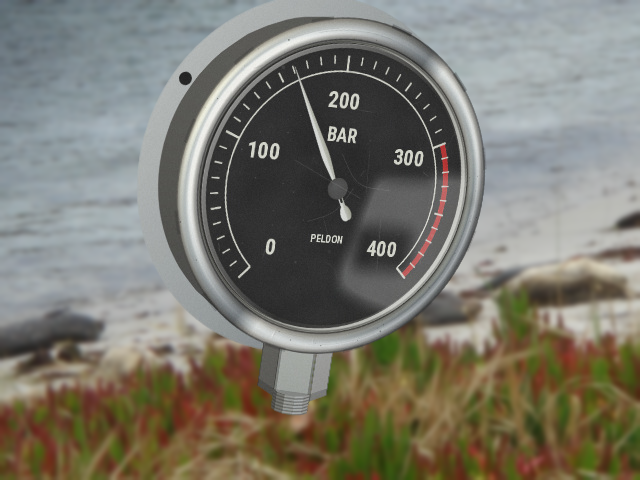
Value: 160,bar
